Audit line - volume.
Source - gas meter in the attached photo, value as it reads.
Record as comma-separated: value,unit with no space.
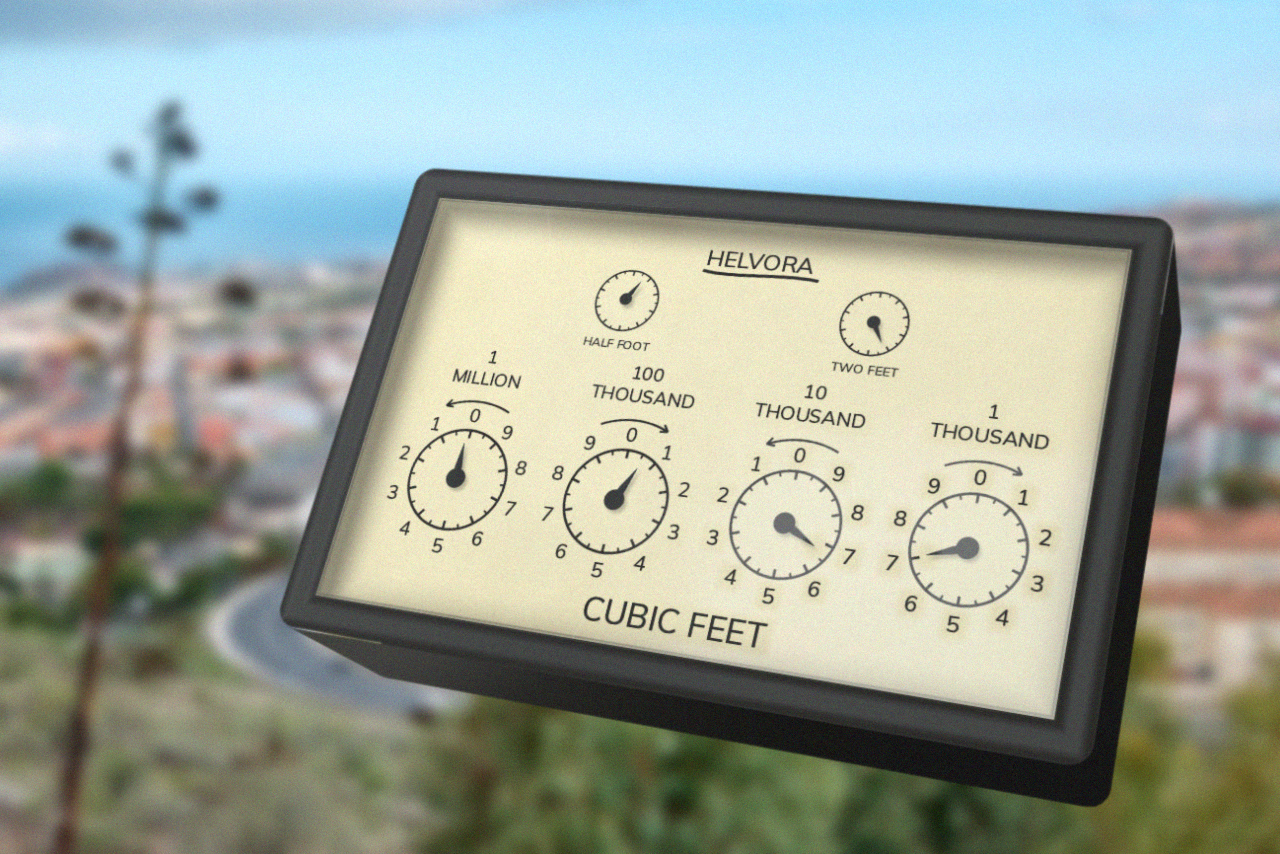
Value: 6700,ft³
